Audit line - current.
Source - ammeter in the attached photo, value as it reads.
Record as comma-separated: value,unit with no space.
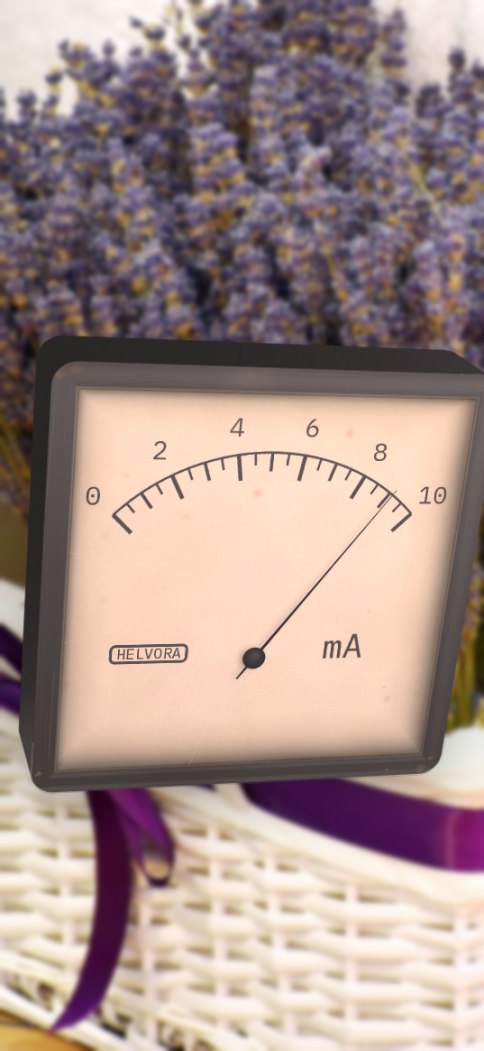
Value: 9,mA
